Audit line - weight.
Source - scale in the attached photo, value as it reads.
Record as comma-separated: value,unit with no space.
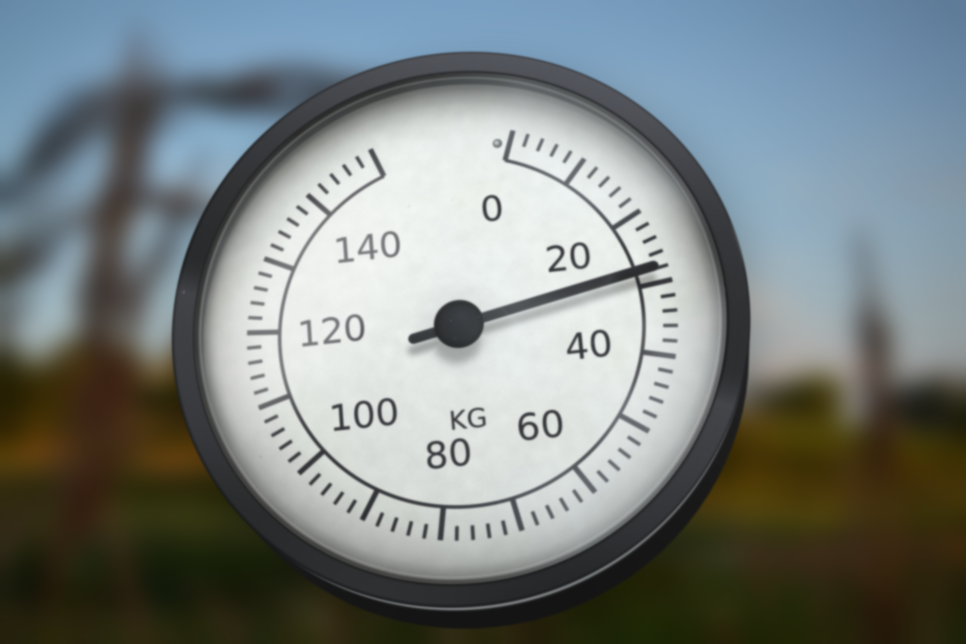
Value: 28,kg
